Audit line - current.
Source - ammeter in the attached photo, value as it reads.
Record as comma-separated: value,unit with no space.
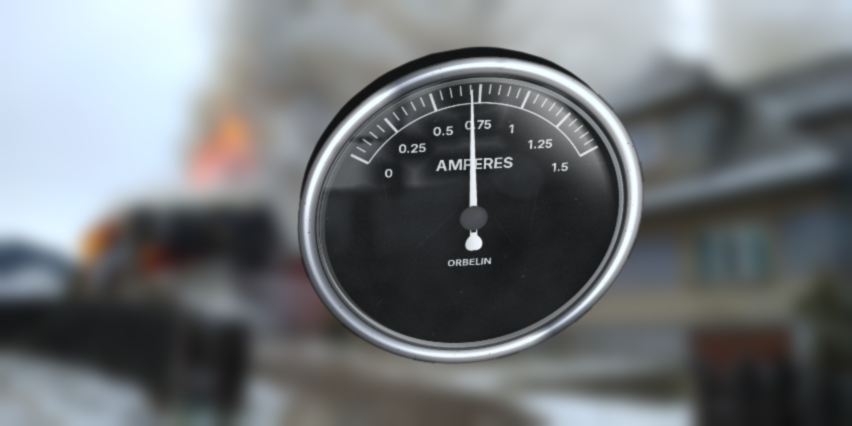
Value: 0.7,A
